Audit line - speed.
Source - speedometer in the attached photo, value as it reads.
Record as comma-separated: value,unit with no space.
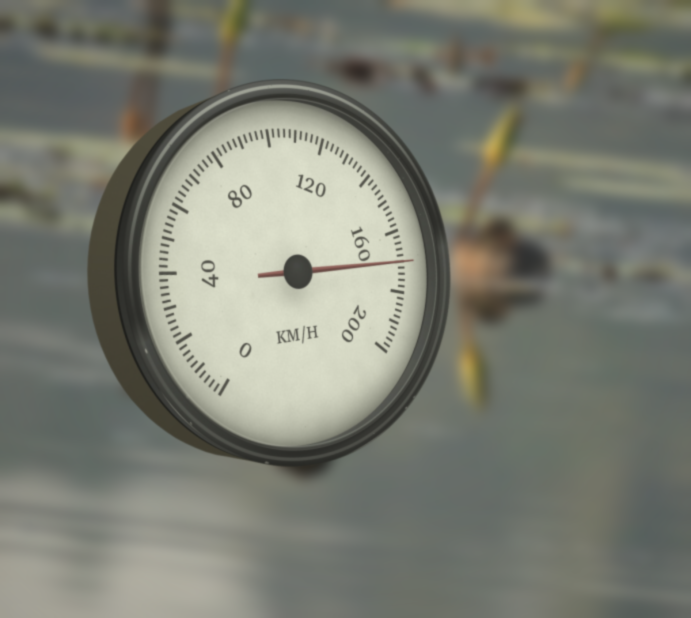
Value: 170,km/h
